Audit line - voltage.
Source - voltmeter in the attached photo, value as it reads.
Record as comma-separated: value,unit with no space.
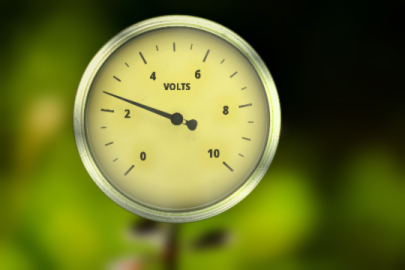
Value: 2.5,V
